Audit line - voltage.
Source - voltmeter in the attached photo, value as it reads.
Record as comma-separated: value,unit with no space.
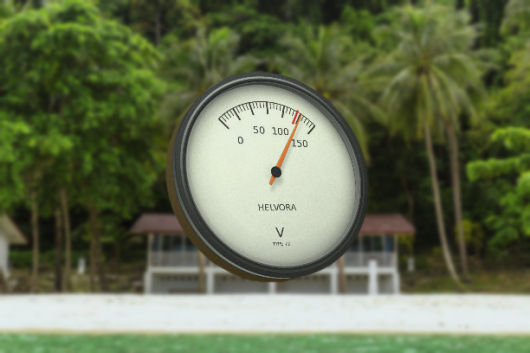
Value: 125,V
